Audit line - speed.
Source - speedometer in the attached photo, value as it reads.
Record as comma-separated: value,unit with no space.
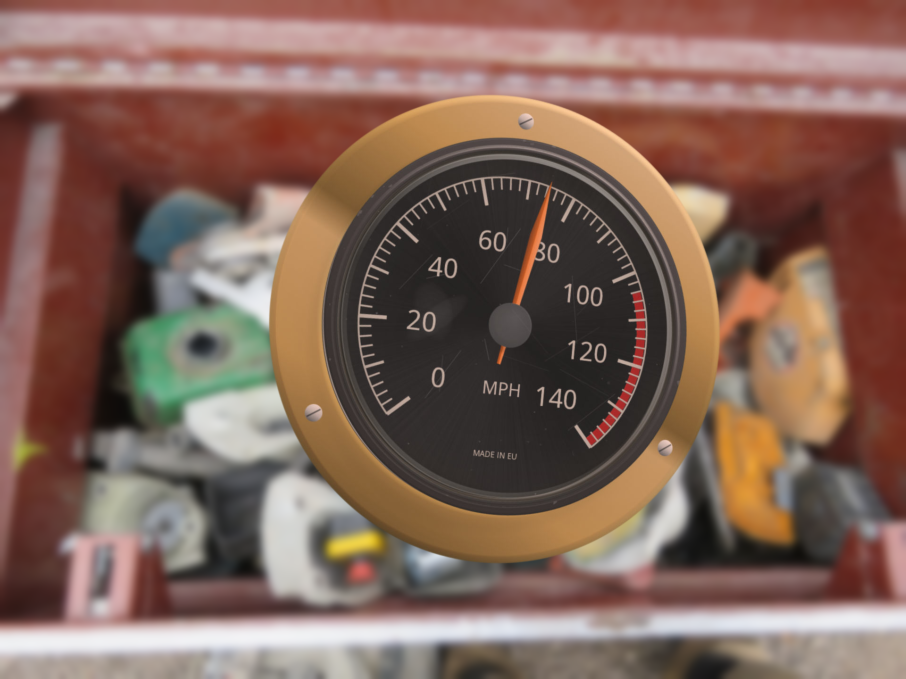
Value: 74,mph
